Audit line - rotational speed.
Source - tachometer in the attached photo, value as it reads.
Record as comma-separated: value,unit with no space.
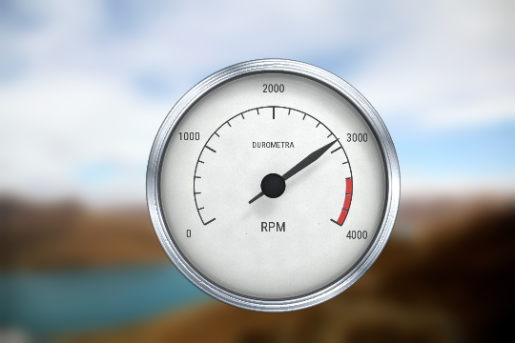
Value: 2900,rpm
